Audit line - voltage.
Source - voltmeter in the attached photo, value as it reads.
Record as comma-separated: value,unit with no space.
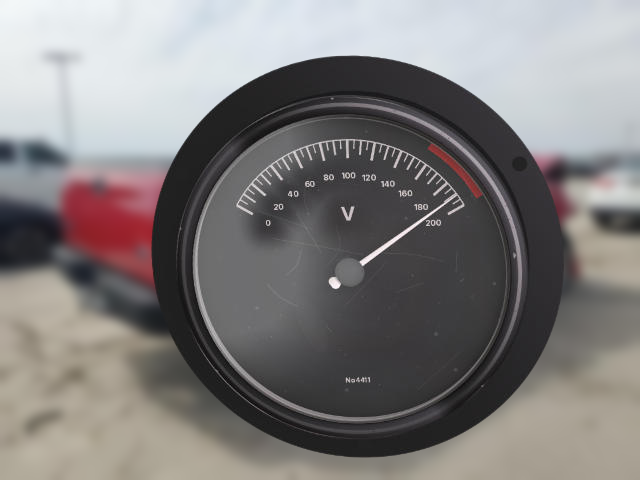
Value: 190,V
